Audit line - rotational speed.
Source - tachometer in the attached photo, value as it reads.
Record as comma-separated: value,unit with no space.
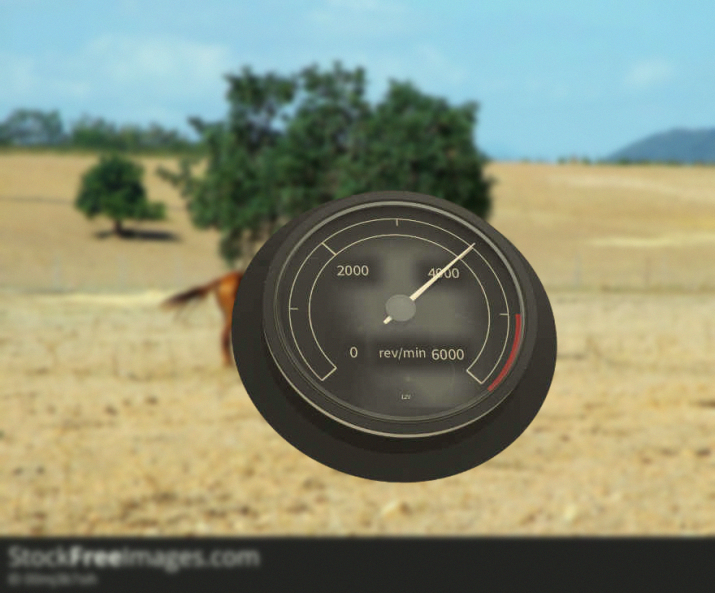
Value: 4000,rpm
